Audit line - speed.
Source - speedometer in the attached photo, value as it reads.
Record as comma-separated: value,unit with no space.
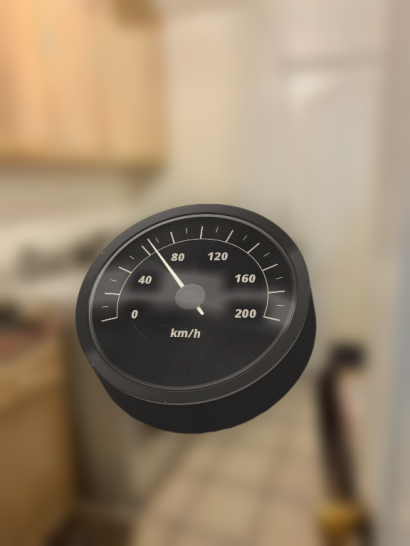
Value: 65,km/h
